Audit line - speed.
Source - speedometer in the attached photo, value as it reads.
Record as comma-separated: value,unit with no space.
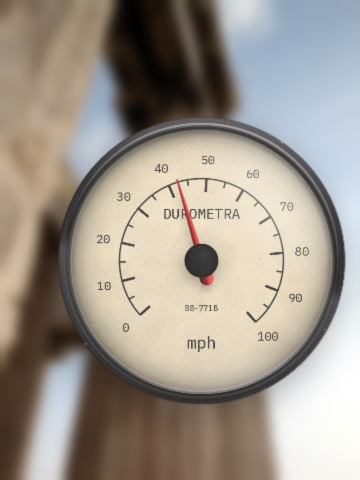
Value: 42.5,mph
